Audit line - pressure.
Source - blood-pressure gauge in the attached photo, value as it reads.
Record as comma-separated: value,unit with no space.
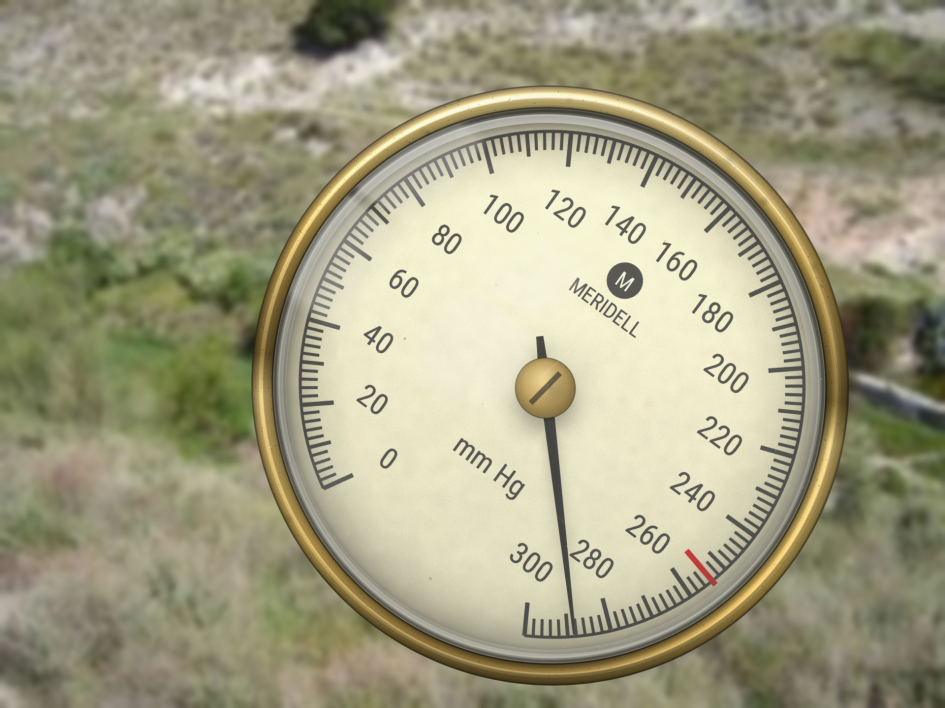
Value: 288,mmHg
